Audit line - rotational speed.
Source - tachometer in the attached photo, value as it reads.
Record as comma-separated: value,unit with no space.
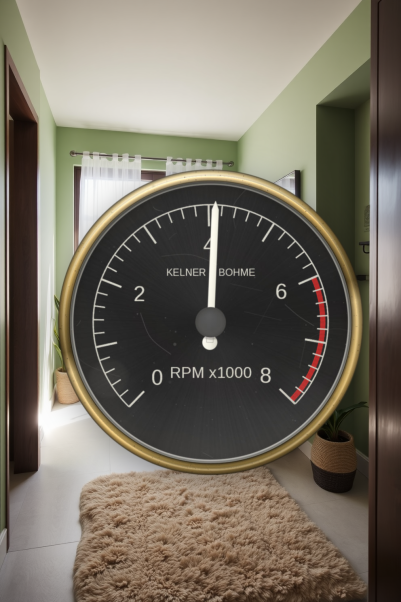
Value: 4100,rpm
